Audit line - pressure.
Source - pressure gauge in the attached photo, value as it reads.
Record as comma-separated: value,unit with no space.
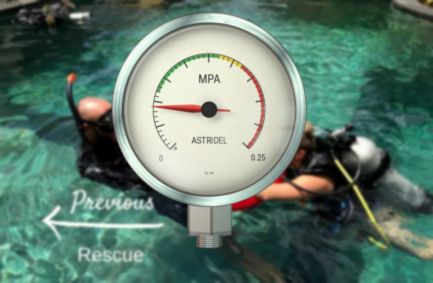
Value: 0.045,MPa
